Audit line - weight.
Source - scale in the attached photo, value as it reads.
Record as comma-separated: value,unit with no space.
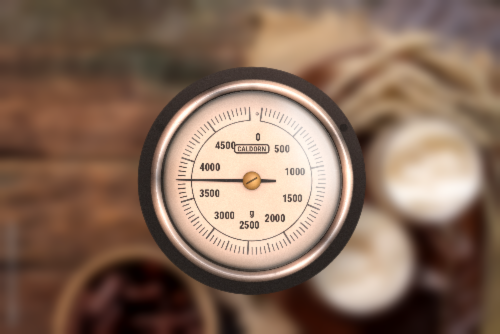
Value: 3750,g
